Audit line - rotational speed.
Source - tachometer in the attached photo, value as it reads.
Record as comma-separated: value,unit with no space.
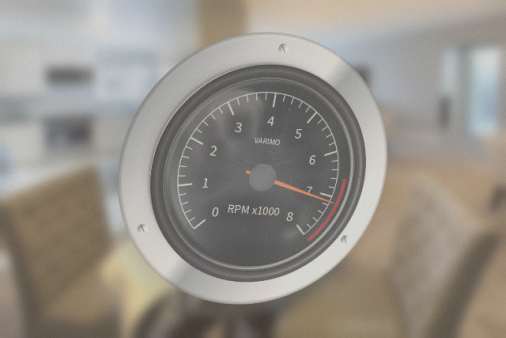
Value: 7100,rpm
